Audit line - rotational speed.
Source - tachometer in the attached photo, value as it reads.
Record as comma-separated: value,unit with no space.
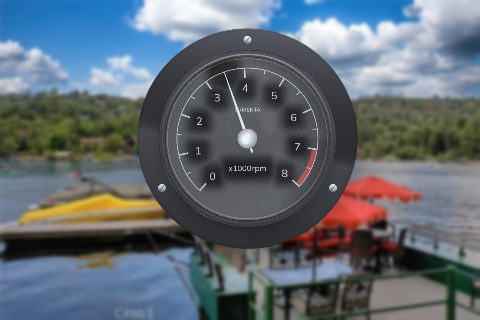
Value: 3500,rpm
